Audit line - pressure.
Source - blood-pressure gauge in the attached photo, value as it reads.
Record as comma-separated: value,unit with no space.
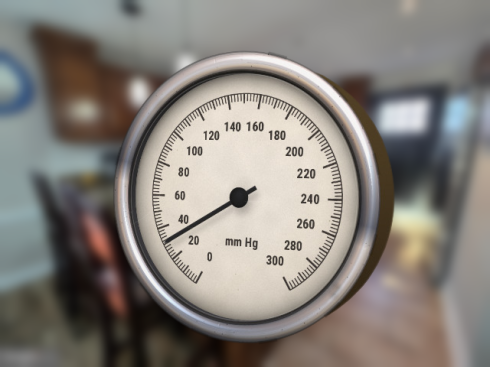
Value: 30,mmHg
